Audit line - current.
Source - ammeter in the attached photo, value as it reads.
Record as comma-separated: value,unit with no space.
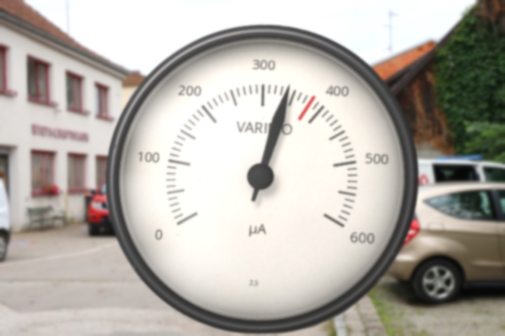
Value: 340,µA
